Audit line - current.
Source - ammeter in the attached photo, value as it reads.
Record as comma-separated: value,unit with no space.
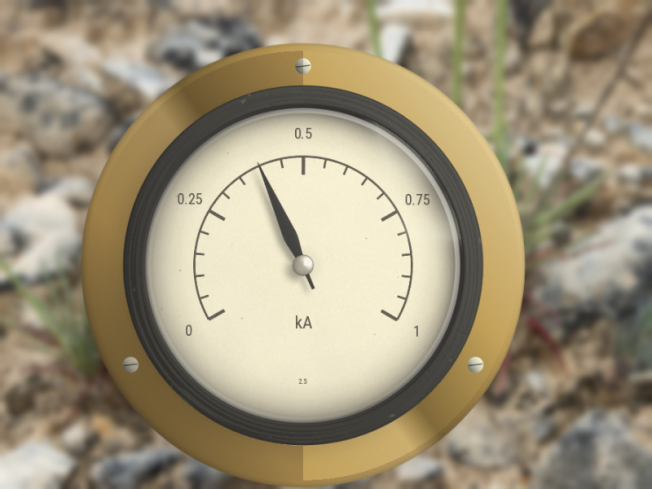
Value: 0.4,kA
